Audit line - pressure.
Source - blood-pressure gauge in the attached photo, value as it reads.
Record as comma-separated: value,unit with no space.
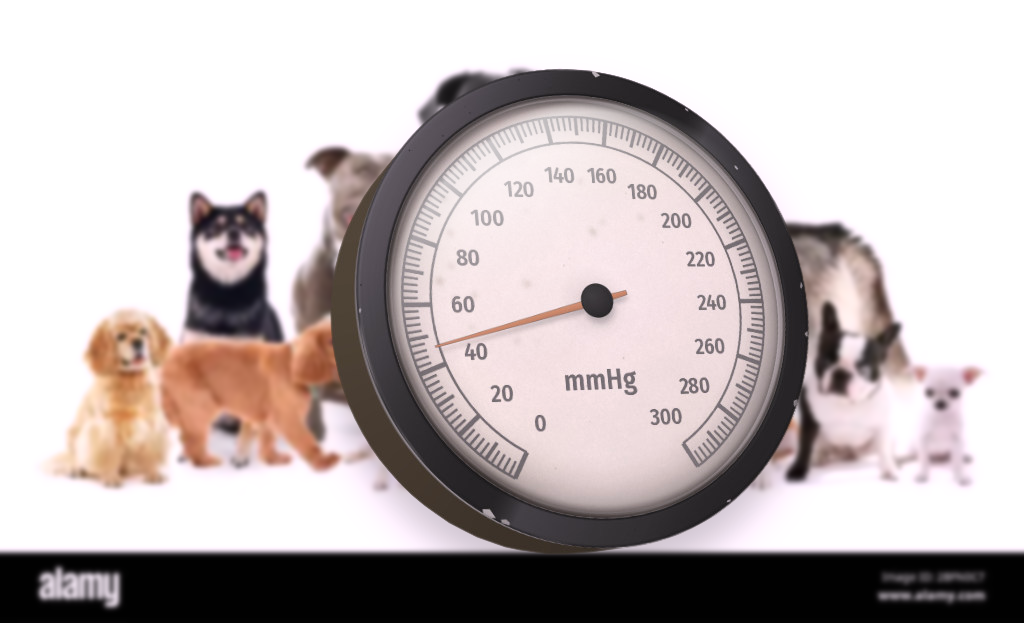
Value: 46,mmHg
